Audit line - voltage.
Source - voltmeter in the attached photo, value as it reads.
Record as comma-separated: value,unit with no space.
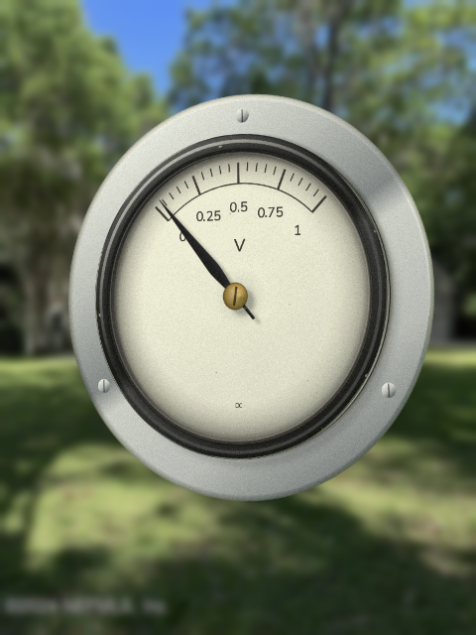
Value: 0.05,V
